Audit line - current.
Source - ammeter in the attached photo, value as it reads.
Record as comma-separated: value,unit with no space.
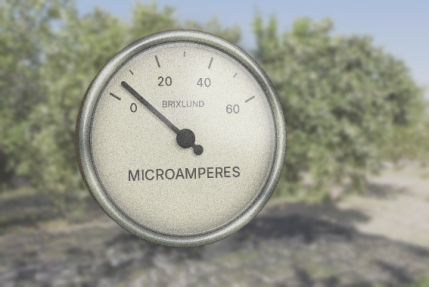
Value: 5,µA
